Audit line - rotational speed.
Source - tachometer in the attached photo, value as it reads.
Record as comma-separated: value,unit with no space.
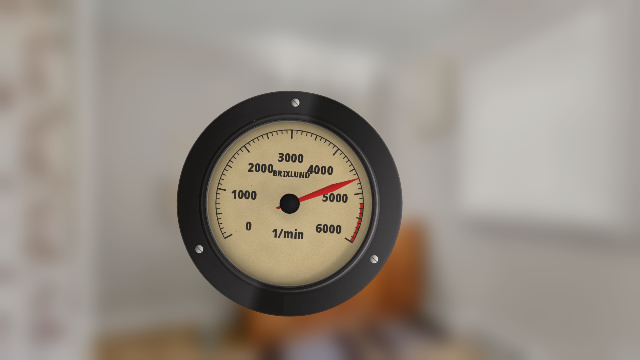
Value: 4700,rpm
